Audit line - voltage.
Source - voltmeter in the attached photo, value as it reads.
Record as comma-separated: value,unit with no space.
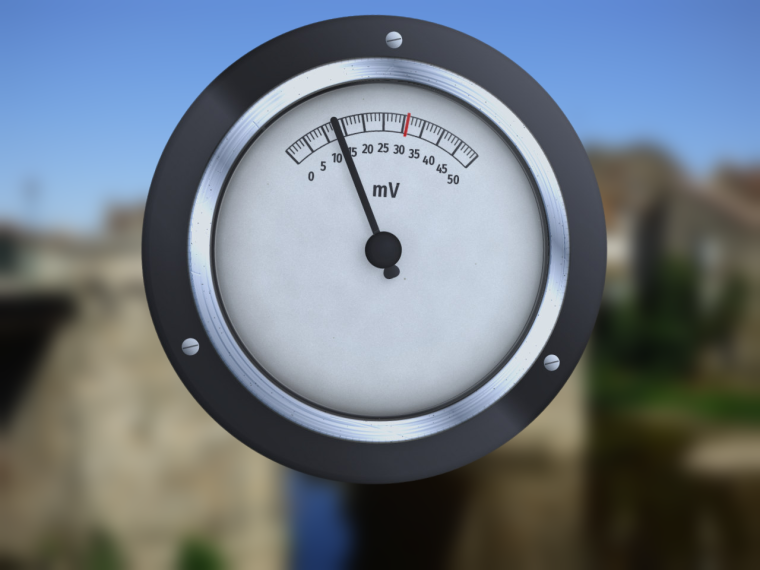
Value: 13,mV
